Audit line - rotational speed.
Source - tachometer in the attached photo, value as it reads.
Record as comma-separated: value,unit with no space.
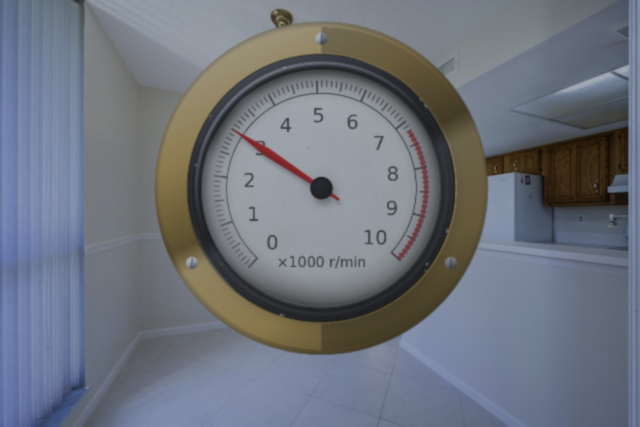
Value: 3000,rpm
